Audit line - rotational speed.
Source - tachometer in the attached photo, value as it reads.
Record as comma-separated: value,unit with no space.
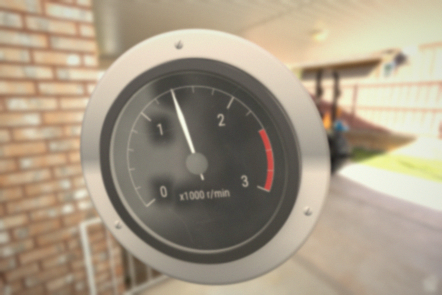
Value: 1400,rpm
